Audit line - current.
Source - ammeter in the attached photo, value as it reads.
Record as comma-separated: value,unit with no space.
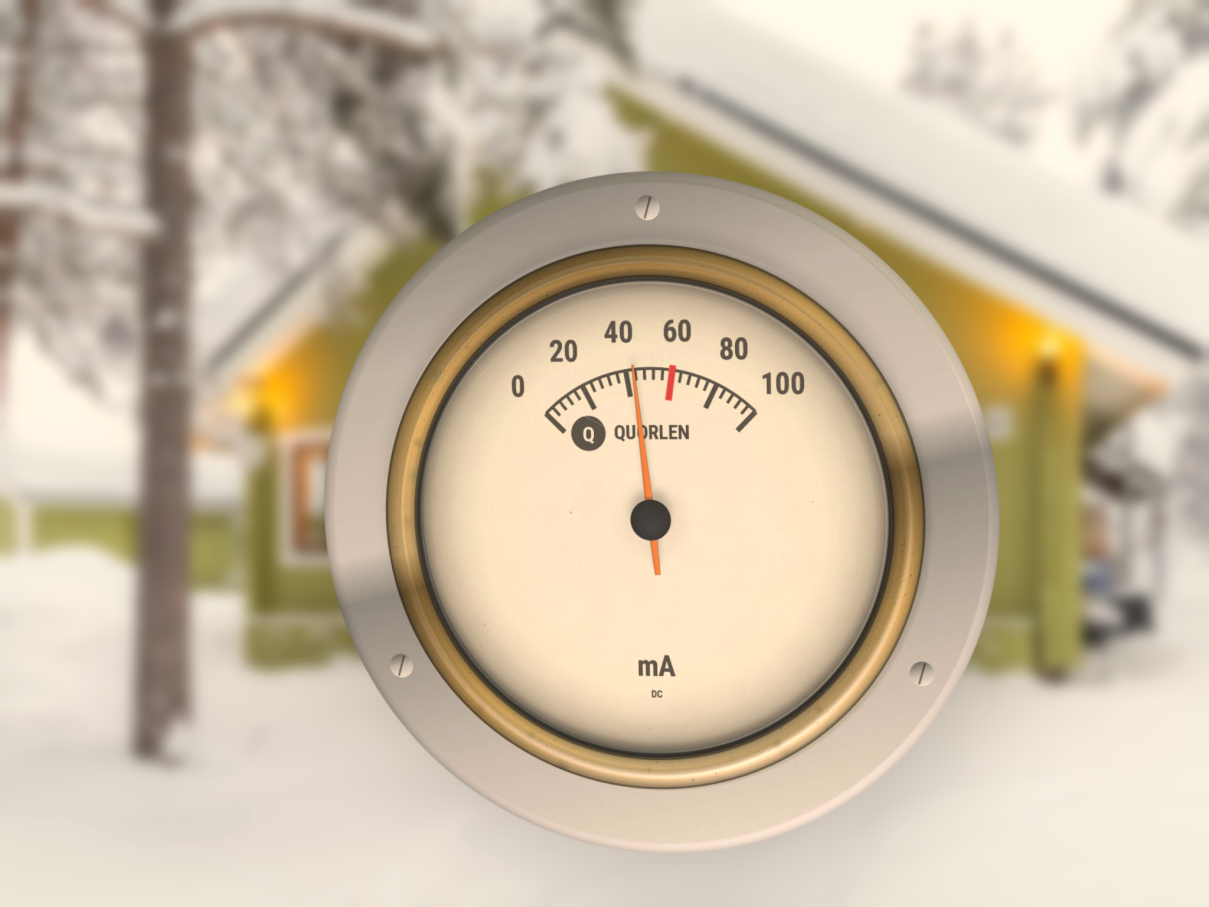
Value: 44,mA
